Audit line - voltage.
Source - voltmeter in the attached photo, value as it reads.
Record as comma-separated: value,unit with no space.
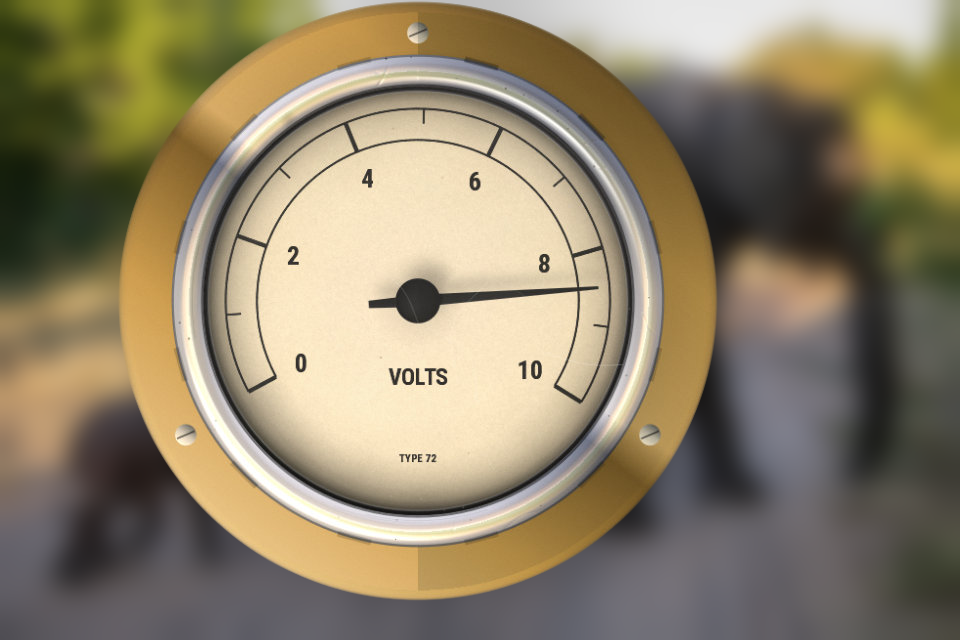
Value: 8.5,V
